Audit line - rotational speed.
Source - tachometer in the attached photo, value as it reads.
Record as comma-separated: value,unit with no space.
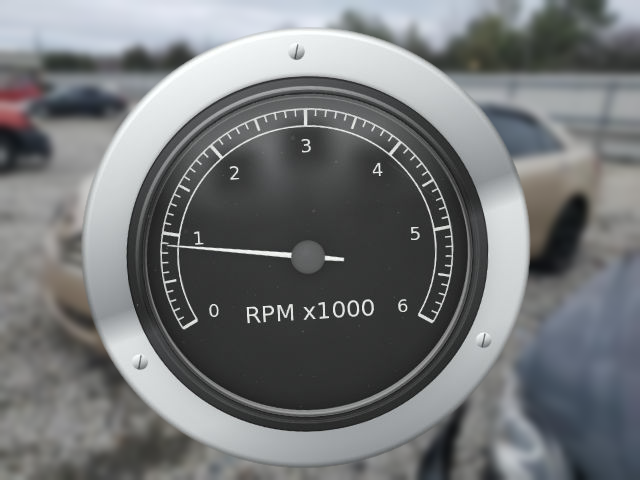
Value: 900,rpm
